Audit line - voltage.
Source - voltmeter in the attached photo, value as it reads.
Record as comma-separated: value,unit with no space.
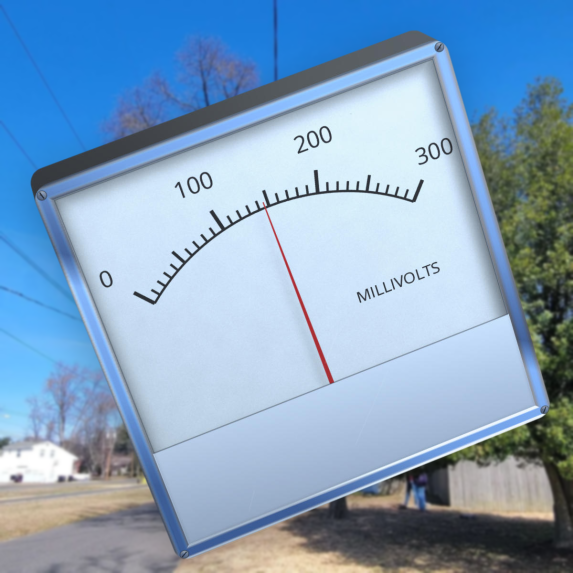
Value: 145,mV
